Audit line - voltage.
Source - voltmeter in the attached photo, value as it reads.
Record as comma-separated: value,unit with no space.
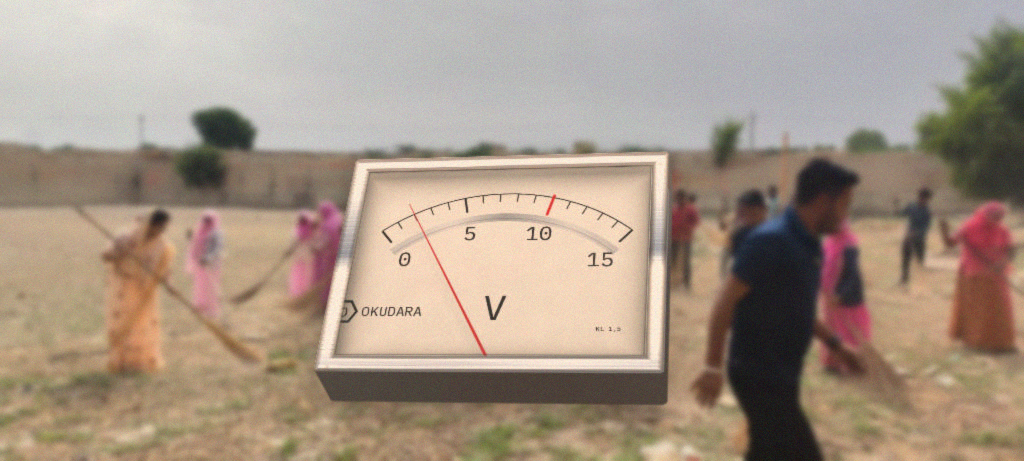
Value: 2,V
